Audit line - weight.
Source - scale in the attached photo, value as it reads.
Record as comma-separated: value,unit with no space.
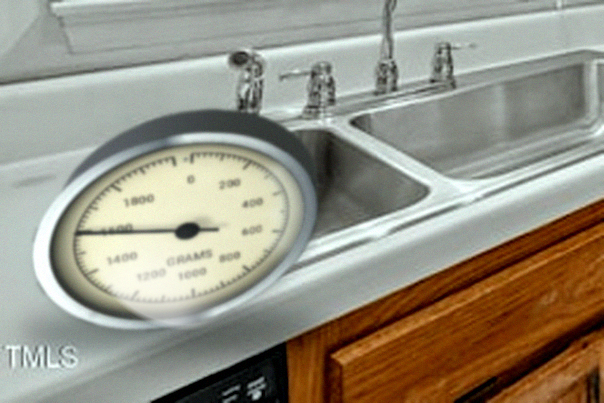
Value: 1600,g
